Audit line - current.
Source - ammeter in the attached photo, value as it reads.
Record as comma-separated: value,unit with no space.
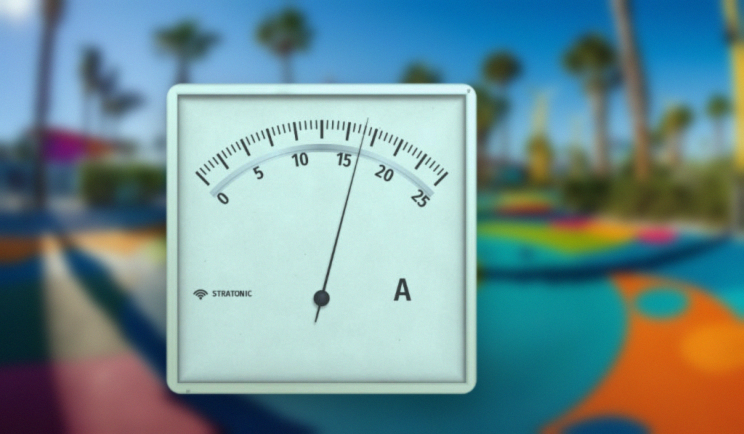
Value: 16.5,A
